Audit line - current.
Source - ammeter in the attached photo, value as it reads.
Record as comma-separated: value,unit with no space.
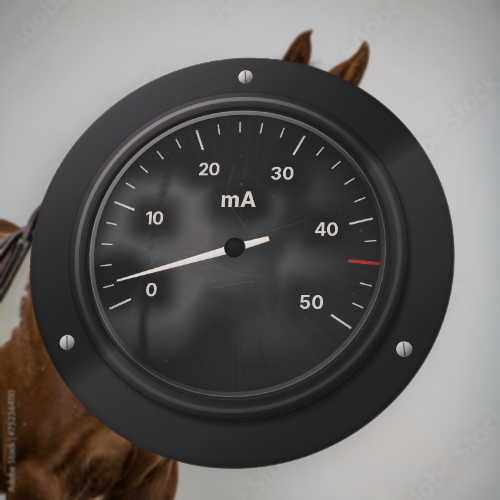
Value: 2,mA
